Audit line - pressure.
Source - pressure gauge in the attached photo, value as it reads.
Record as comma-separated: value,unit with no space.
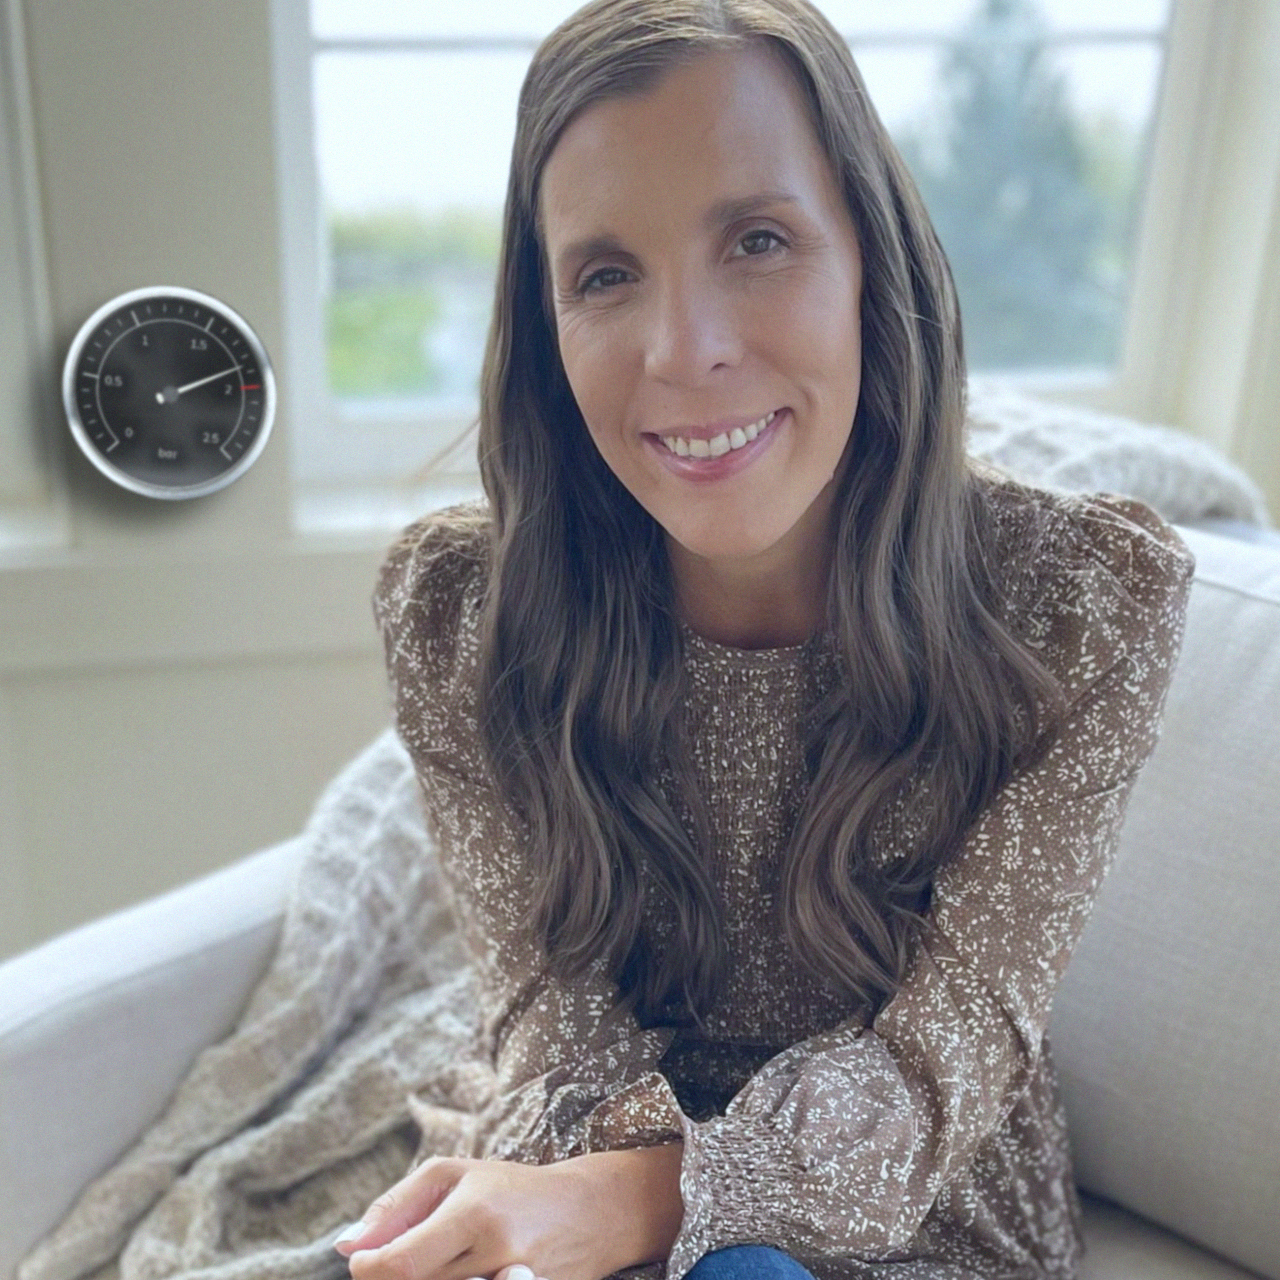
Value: 1.85,bar
